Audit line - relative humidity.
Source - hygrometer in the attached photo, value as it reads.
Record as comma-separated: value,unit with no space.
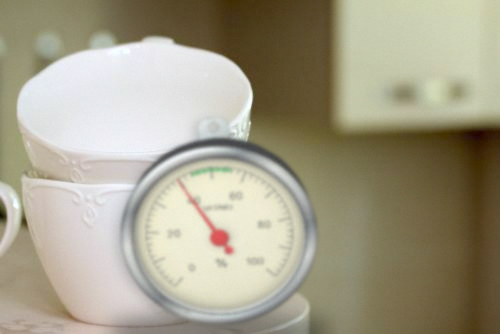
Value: 40,%
